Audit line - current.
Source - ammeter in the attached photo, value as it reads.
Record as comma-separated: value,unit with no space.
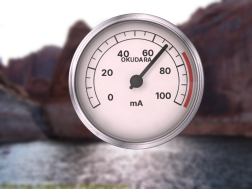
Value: 67.5,mA
